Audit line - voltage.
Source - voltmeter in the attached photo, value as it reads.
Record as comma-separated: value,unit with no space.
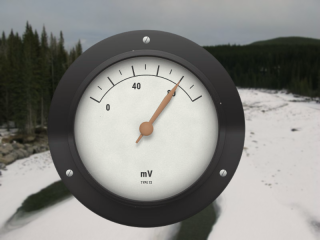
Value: 80,mV
